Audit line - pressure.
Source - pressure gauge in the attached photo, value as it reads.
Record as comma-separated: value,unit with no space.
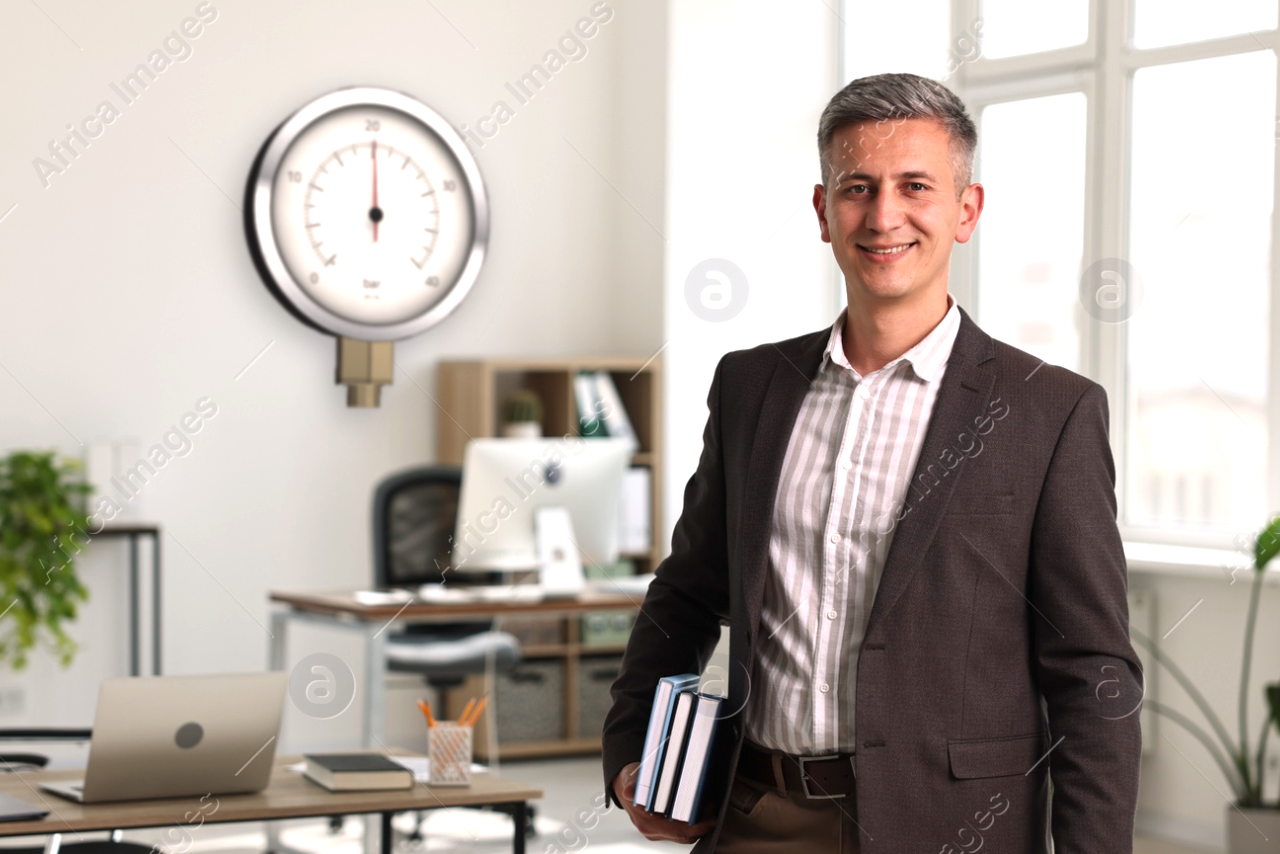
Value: 20,bar
